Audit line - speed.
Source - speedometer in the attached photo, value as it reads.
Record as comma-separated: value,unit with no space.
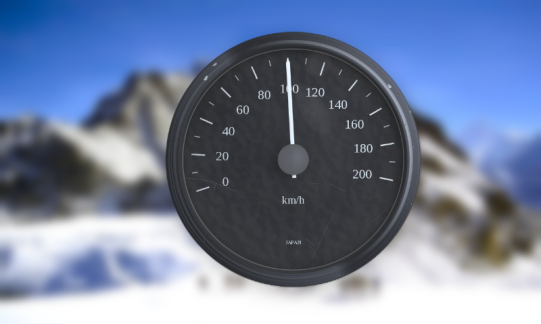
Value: 100,km/h
